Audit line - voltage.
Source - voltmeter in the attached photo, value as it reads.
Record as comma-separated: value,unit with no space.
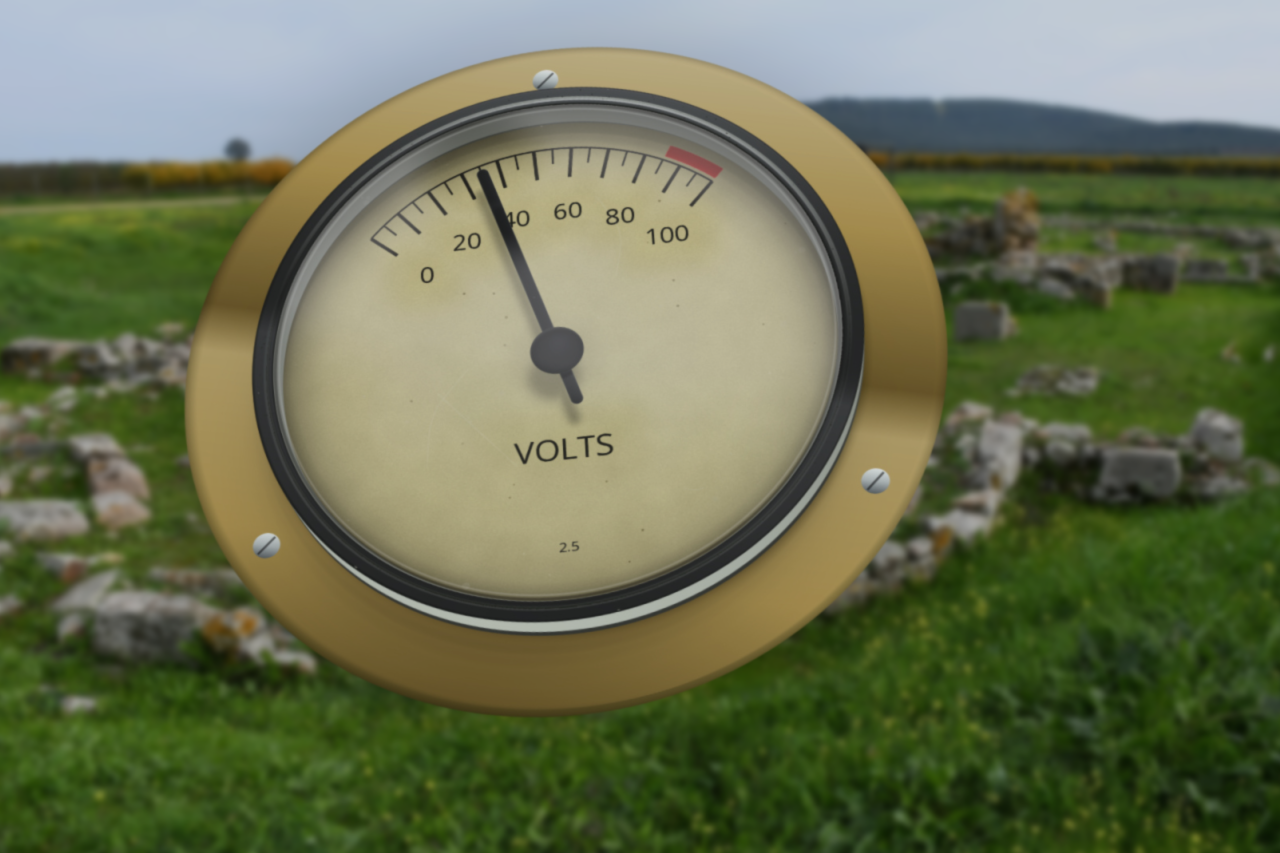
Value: 35,V
